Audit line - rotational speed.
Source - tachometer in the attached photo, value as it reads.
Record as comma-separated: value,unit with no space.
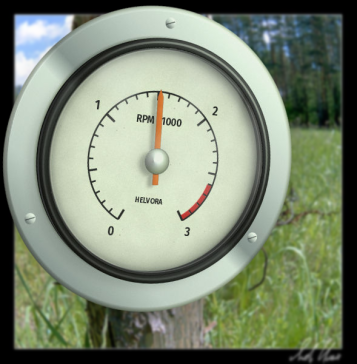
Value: 1500,rpm
